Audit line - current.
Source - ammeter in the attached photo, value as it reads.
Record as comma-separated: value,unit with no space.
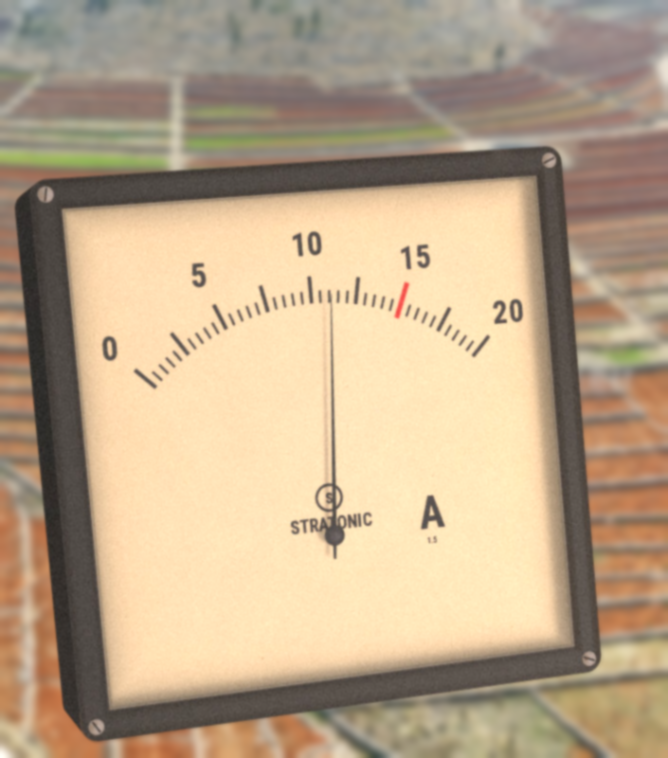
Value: 11,A
